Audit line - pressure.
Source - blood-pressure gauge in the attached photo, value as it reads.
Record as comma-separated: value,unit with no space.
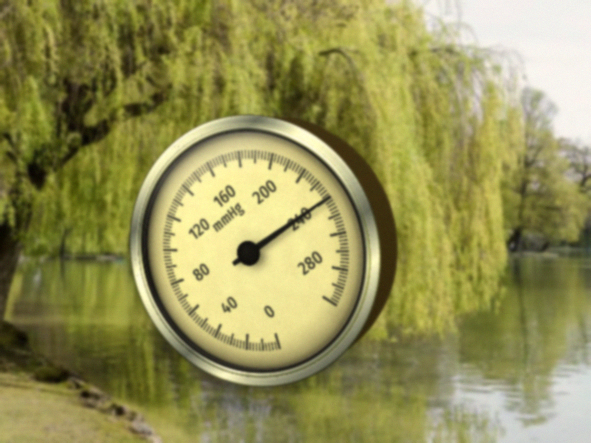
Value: 240,mmHg
